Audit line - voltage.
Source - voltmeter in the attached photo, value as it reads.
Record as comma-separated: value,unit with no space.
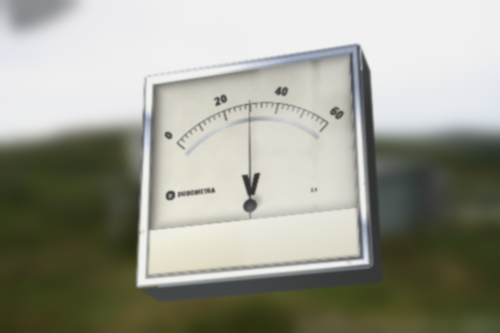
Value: 30,V
